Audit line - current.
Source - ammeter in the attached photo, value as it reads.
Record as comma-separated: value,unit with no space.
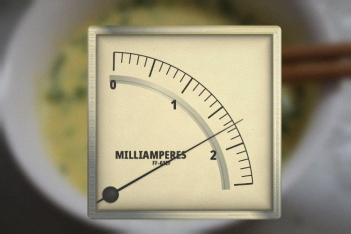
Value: 1.75,mA
